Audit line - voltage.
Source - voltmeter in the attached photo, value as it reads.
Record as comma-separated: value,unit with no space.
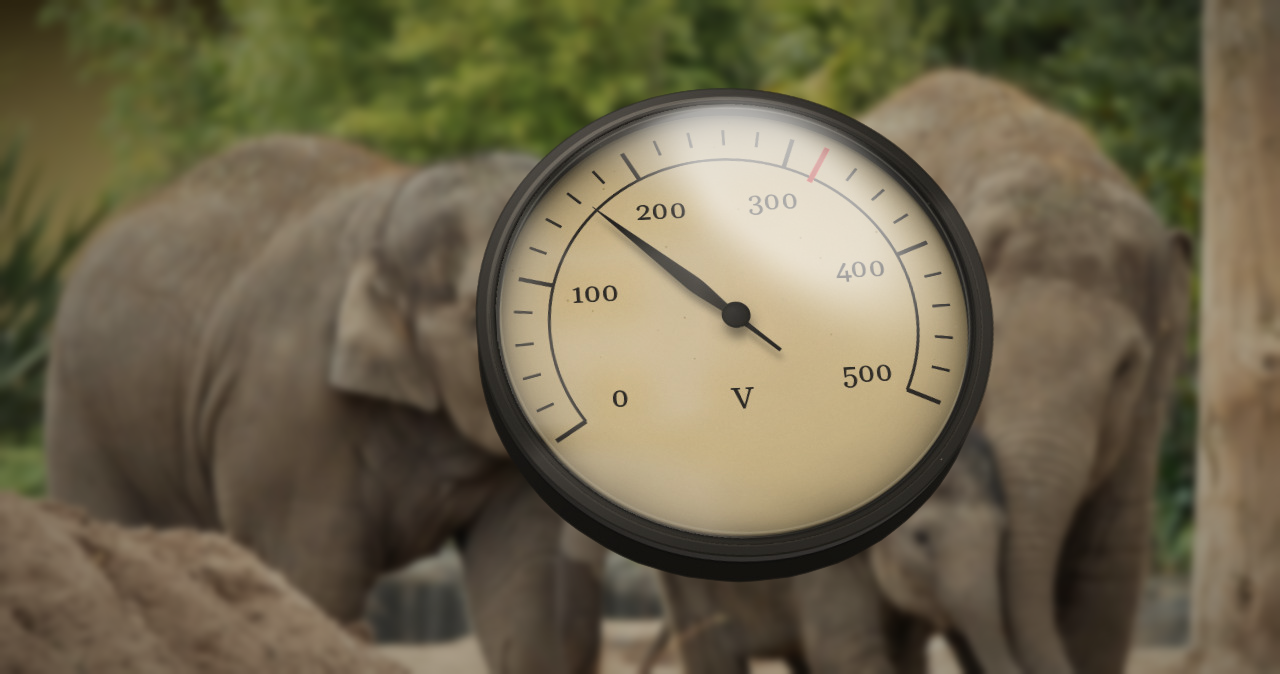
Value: 160,V
